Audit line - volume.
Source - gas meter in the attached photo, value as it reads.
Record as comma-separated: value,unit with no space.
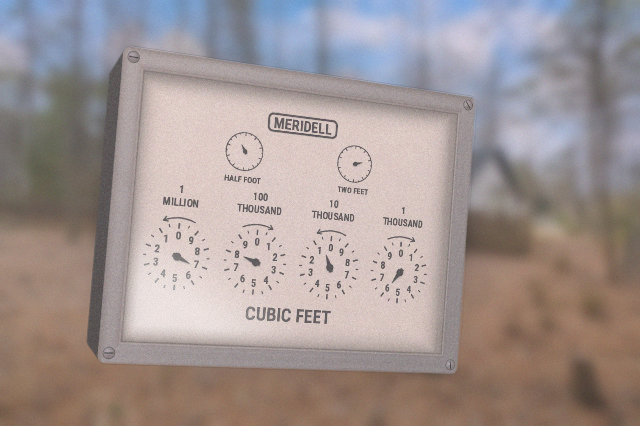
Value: 680600,ft³
